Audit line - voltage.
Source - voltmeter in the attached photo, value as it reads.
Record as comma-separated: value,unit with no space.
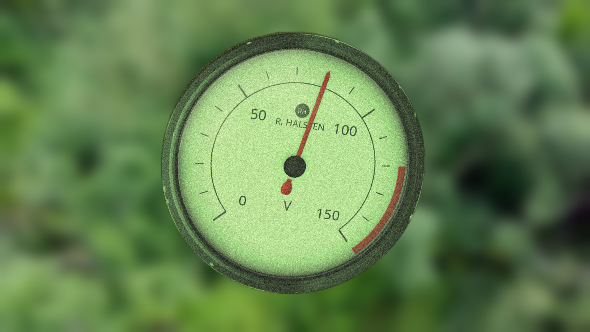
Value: 80,V
